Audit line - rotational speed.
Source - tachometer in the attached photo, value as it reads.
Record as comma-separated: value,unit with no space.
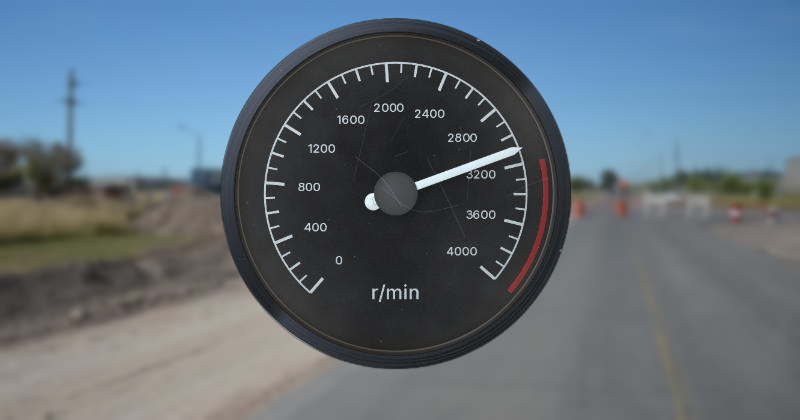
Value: 3100,rpm
